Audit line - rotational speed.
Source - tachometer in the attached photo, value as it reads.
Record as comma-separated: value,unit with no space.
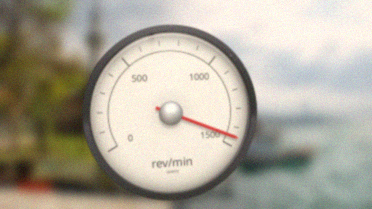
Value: 1450,rpm
